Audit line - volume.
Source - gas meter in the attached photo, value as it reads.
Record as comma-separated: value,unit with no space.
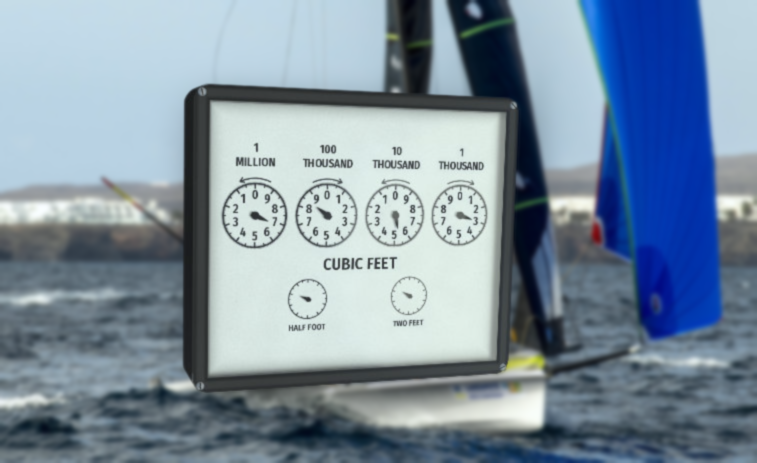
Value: 685300,ft³
